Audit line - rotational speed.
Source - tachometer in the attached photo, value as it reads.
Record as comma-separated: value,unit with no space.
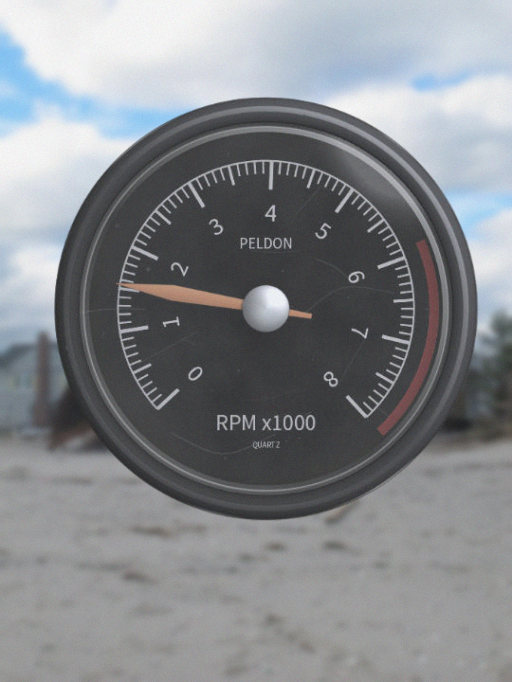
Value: 1550,rpm
